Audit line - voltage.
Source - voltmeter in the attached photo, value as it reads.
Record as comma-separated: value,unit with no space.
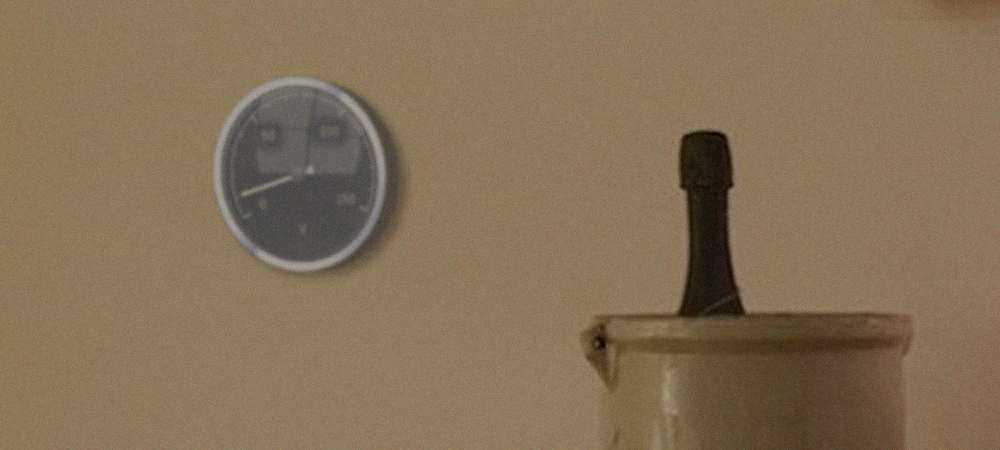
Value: 10,V
